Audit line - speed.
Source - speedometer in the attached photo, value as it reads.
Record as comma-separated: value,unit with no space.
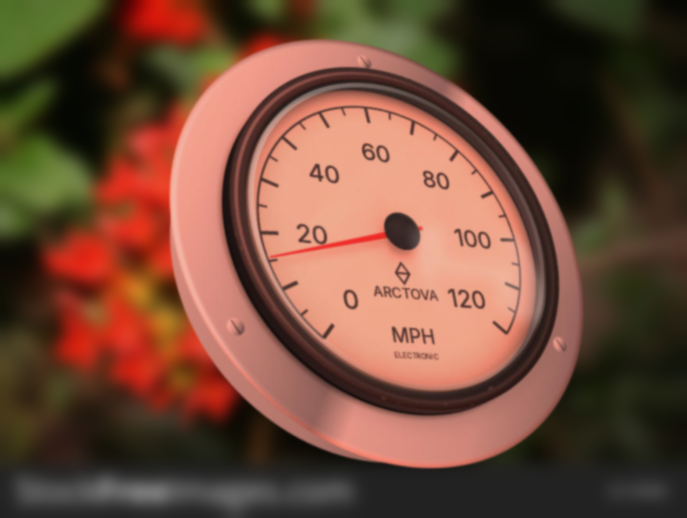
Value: 15,mph
